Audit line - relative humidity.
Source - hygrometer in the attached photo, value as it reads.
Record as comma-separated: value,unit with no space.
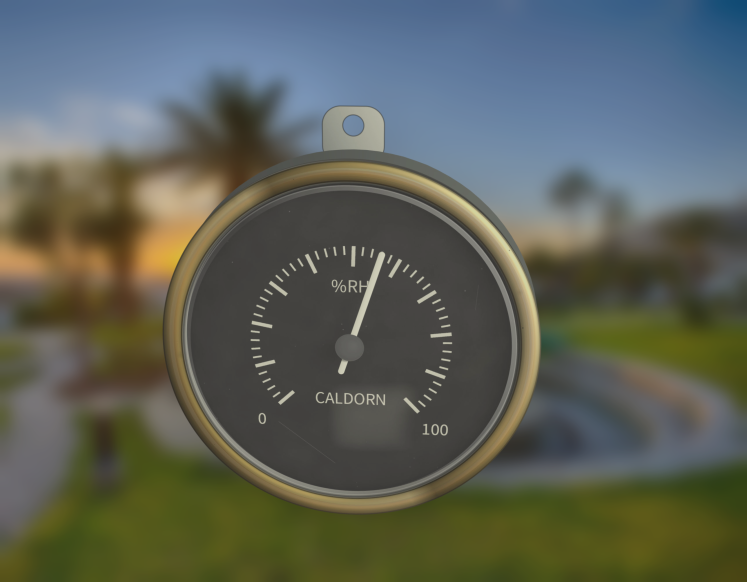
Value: 56,%
